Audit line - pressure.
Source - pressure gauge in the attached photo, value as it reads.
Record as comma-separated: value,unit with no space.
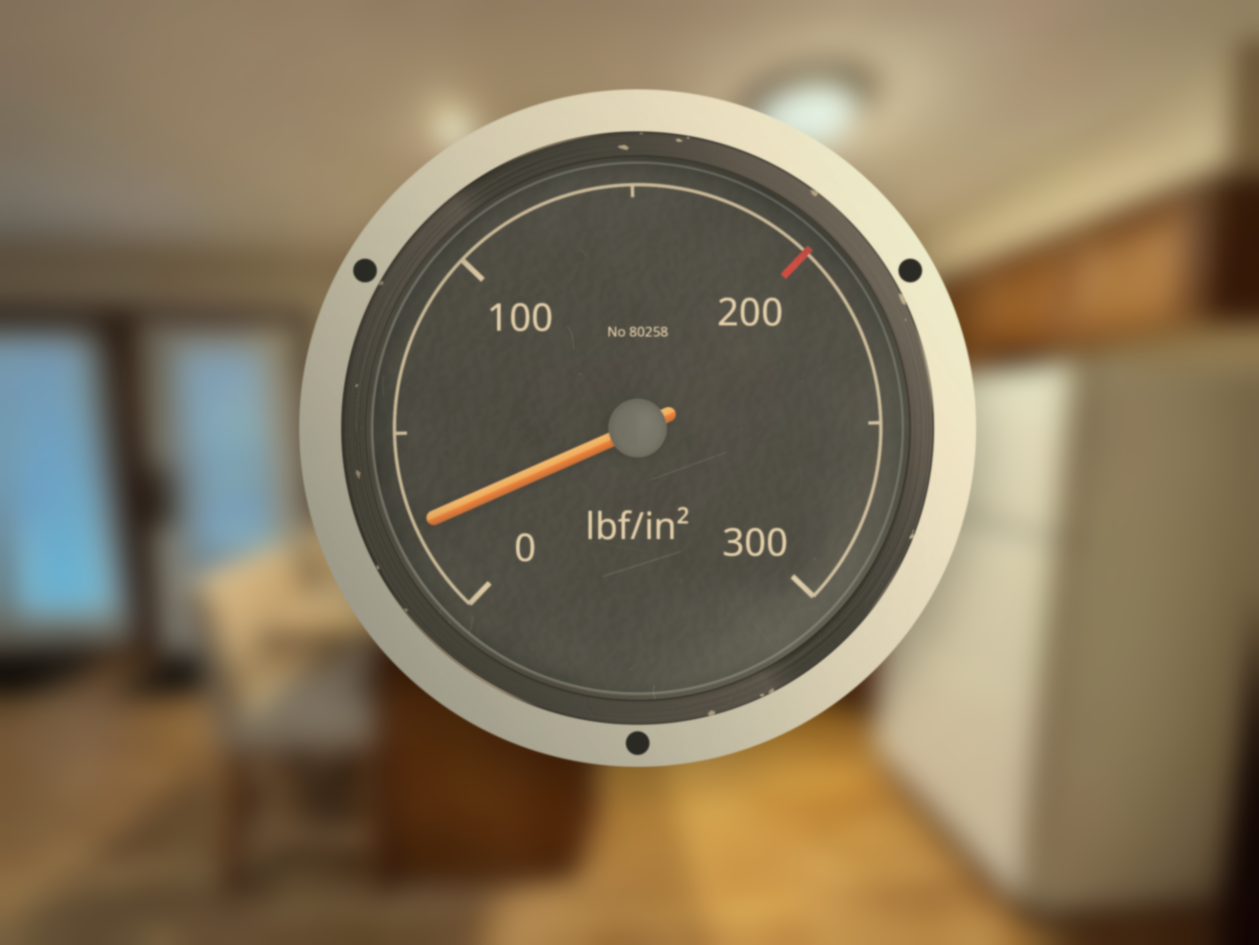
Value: 25,psi
